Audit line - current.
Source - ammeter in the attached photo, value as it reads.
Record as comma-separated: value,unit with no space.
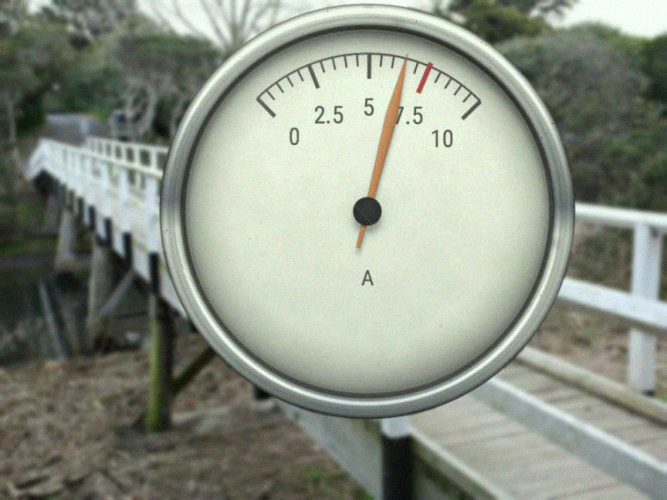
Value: 6.5,A
